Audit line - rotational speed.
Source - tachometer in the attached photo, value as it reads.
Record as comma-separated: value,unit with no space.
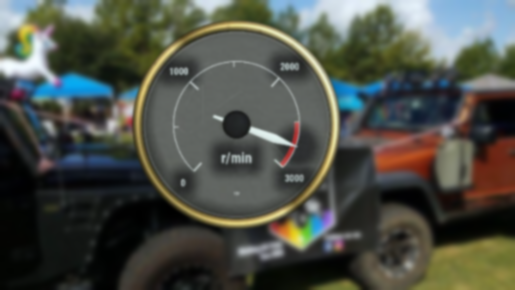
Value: 2750,rpm
